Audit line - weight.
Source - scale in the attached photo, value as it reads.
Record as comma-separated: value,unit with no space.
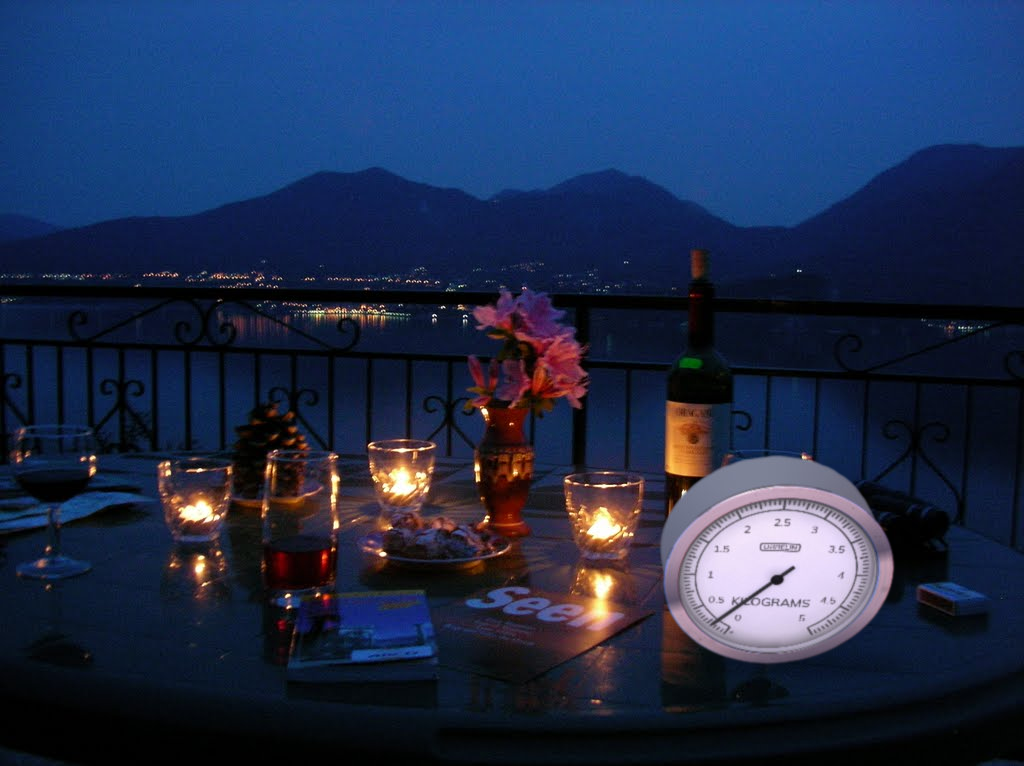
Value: 0.25,kg
